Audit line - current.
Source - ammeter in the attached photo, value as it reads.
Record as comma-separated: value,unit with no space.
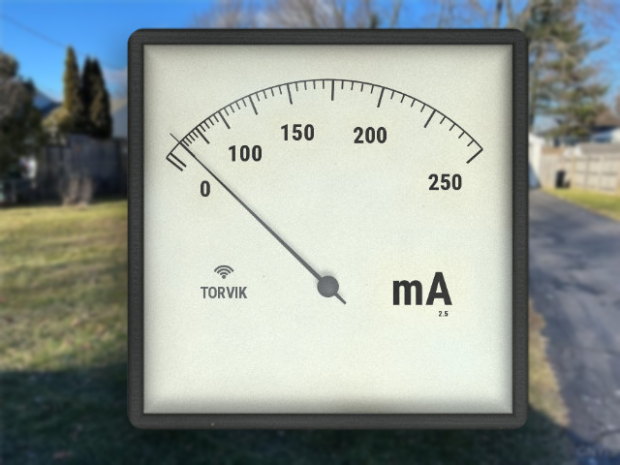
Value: 50,mA
